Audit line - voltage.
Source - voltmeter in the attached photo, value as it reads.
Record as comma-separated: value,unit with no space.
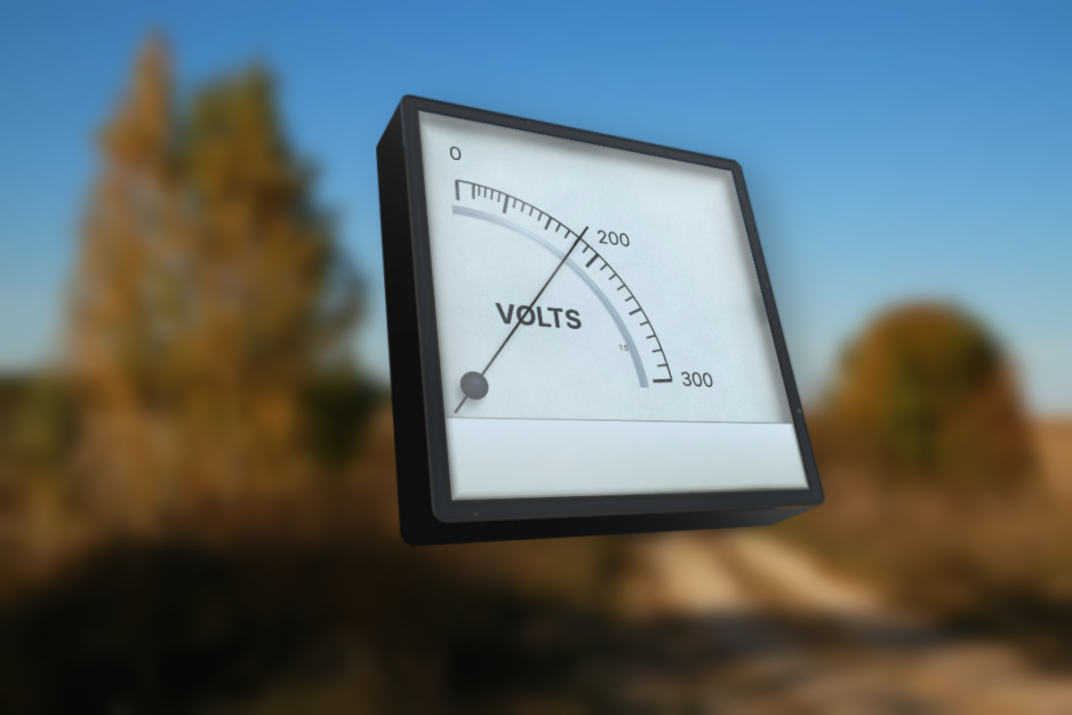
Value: 180,V
